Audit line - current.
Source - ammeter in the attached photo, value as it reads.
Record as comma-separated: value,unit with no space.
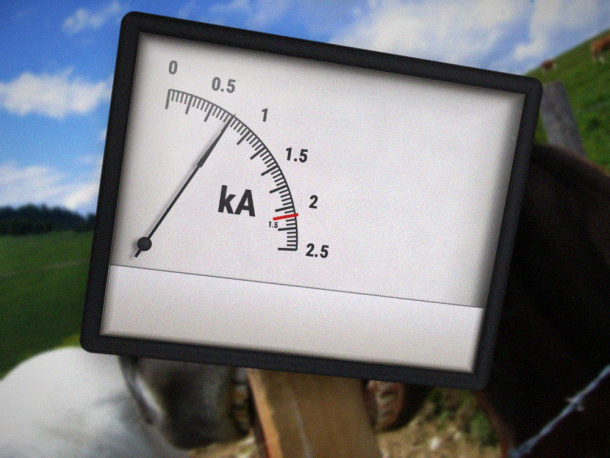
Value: 0.75,kA
